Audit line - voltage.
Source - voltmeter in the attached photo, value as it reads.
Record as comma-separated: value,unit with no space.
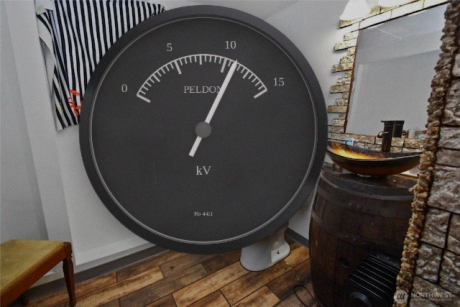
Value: 11,kV
